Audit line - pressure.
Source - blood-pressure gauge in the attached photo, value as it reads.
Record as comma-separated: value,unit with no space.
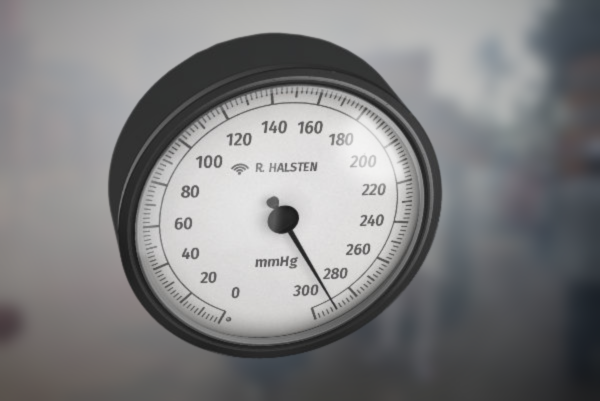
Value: 290,mmHg
